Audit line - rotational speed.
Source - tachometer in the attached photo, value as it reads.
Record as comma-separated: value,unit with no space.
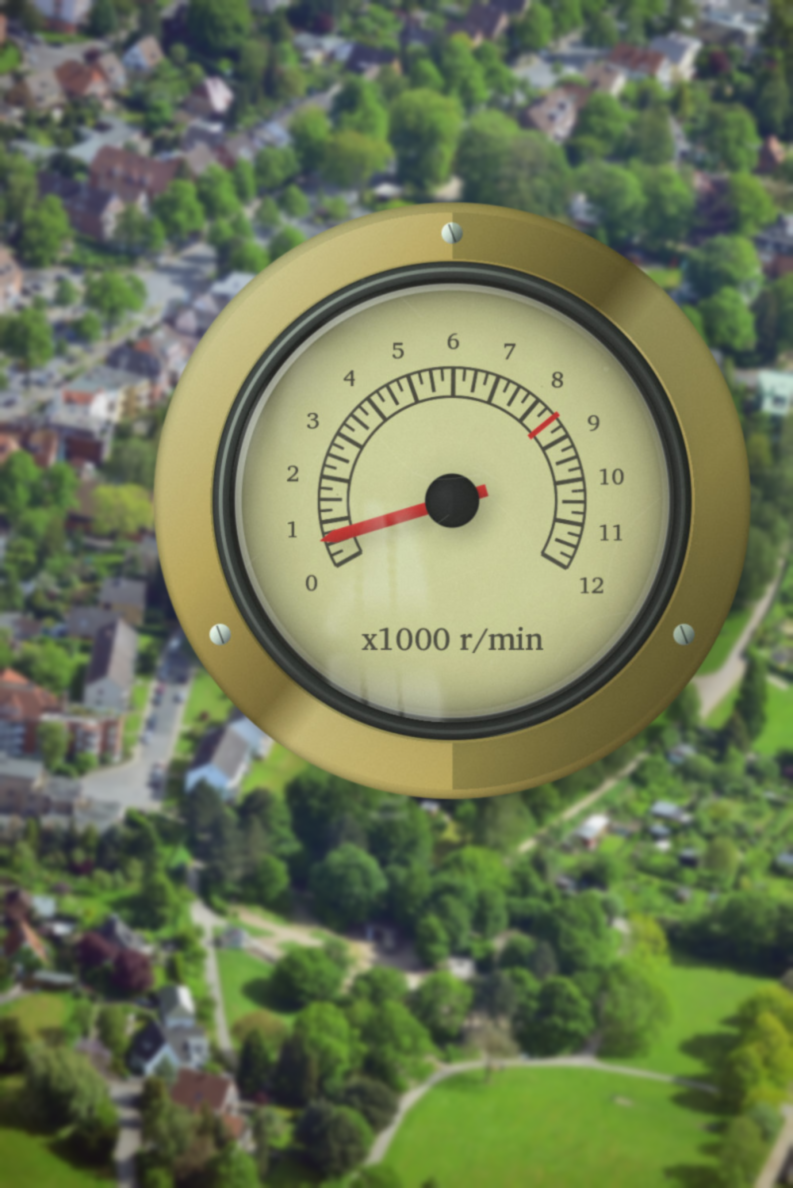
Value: 625,rpm
